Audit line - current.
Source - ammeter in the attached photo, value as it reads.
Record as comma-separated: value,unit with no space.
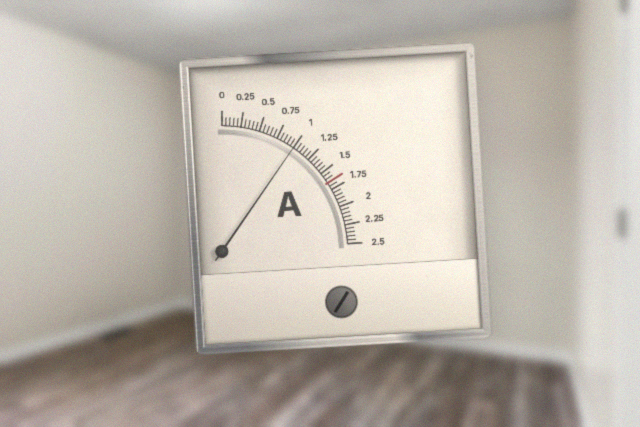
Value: 1,A
